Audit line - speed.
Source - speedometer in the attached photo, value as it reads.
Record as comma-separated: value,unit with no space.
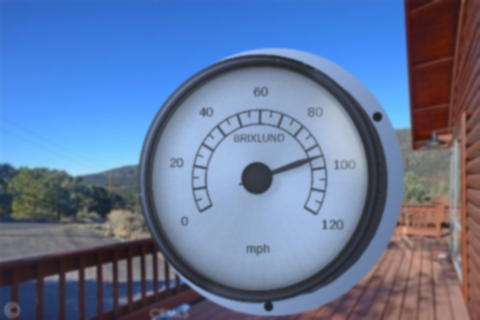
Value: 95,mph
